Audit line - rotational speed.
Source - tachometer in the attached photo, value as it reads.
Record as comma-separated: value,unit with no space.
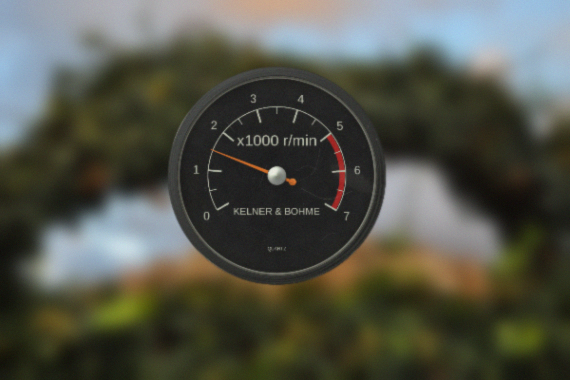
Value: 1500,rpm
